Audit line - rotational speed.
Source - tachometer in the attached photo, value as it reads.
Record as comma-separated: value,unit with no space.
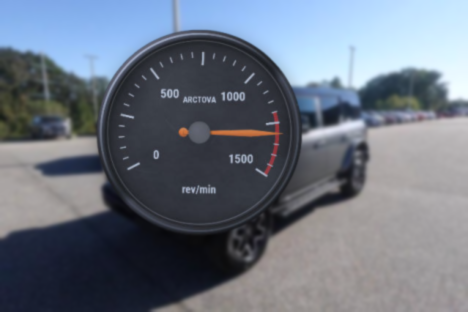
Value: 1300,rpm
